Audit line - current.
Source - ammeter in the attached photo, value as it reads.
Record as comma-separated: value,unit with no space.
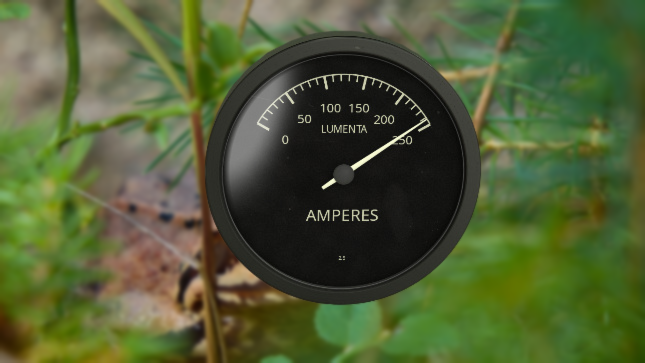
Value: 240,A
